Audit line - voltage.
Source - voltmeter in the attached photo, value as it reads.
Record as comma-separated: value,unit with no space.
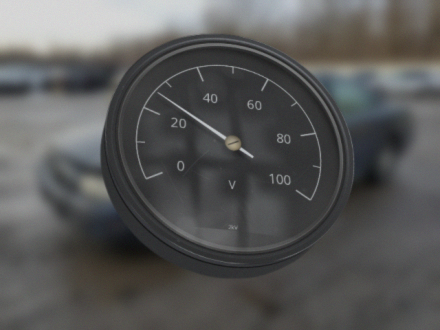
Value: 25,V
